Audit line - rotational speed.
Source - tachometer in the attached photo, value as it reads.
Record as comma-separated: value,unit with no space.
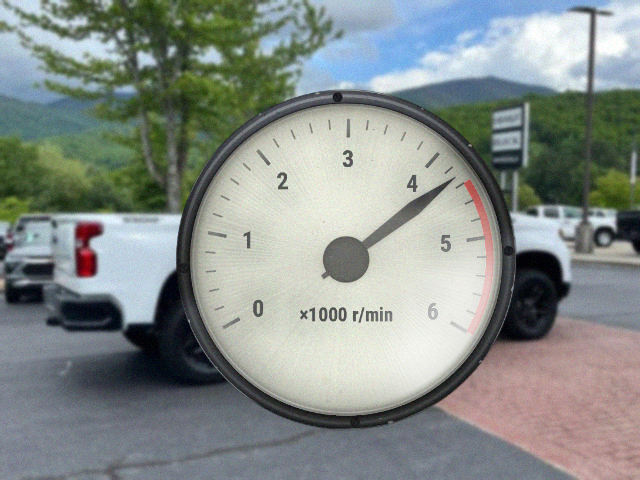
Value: 4300,rpm
